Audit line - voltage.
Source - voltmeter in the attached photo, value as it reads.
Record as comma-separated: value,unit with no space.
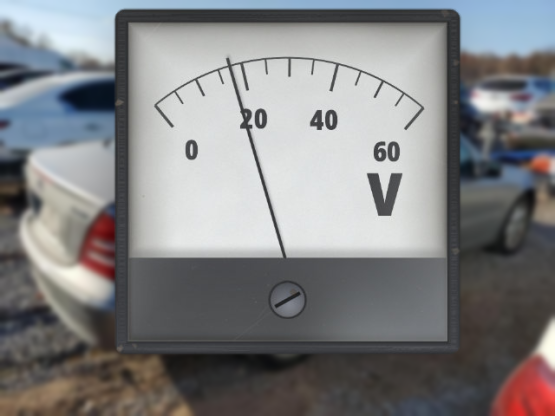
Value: 17.5,V
